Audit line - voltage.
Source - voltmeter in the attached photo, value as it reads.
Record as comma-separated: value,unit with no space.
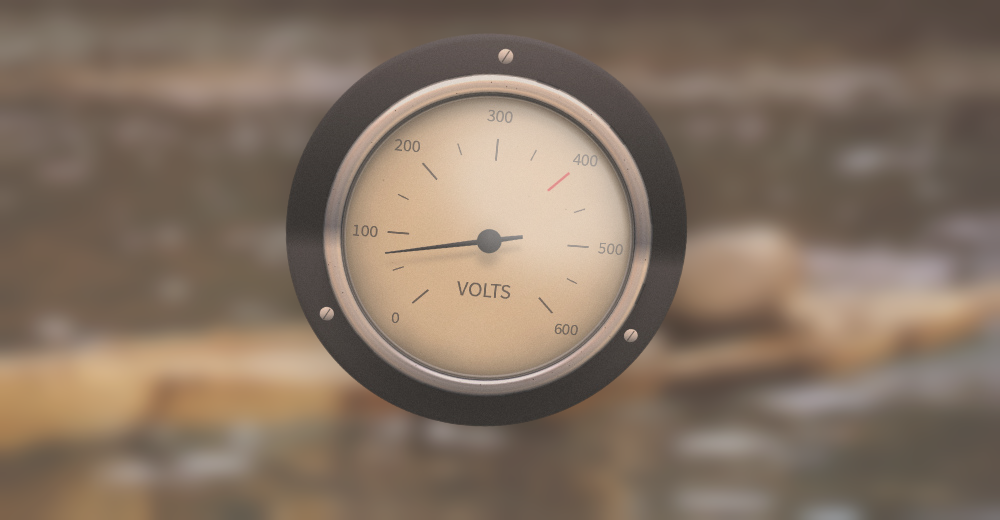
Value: 75,V
